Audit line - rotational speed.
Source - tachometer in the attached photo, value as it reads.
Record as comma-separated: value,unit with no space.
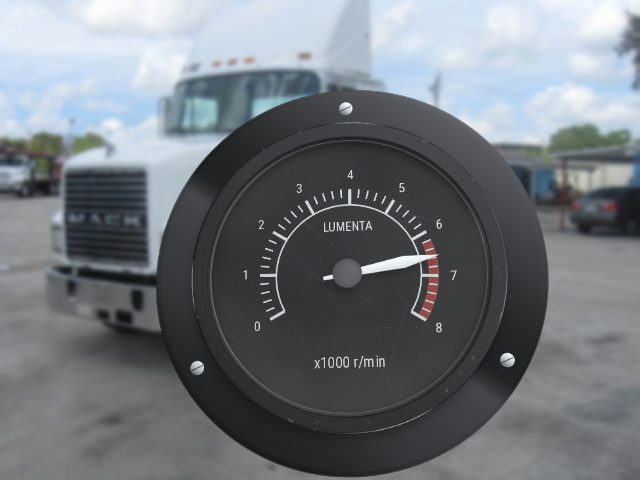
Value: 6600,rpm
